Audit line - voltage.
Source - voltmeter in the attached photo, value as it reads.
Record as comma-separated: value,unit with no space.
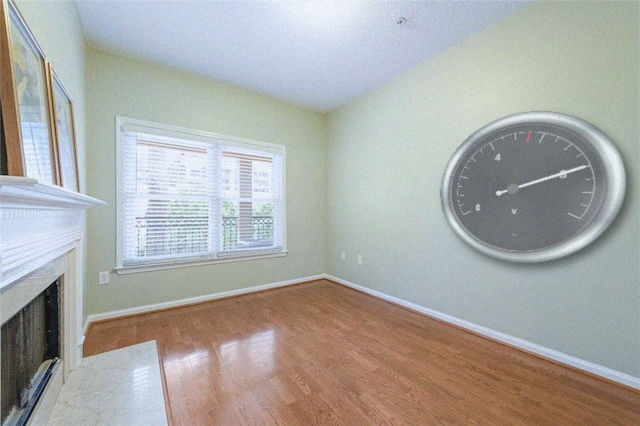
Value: 8,V
